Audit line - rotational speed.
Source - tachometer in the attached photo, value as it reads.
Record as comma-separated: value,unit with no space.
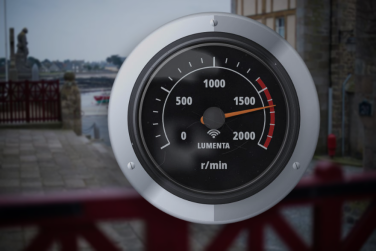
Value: 1650,rpm
